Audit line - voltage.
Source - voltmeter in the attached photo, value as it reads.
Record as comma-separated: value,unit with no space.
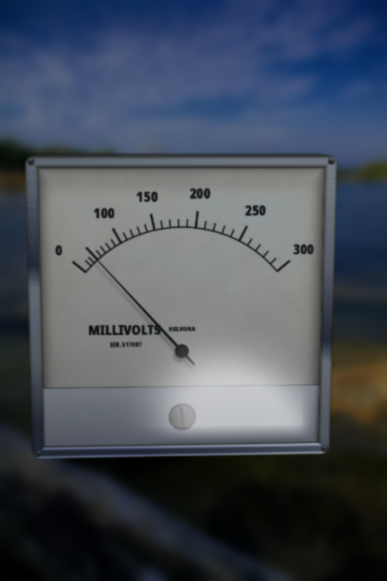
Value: 50,mV
